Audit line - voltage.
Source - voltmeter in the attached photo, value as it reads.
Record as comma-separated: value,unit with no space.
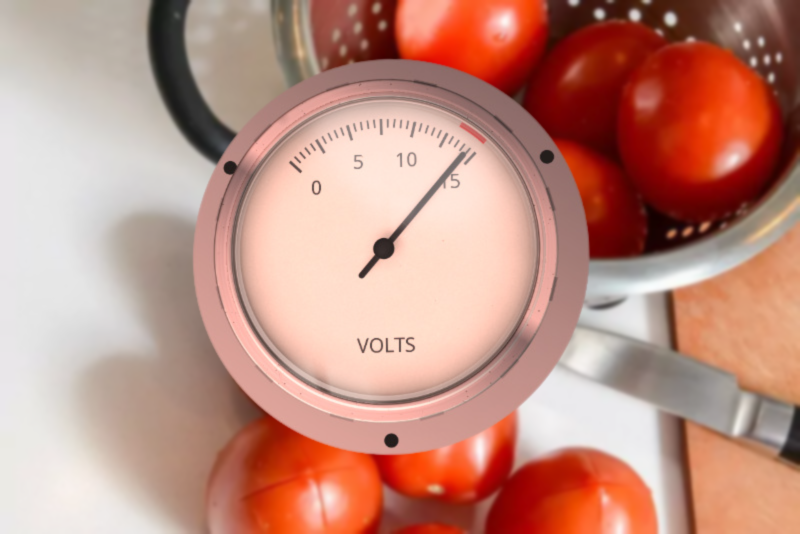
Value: 14.5,V
